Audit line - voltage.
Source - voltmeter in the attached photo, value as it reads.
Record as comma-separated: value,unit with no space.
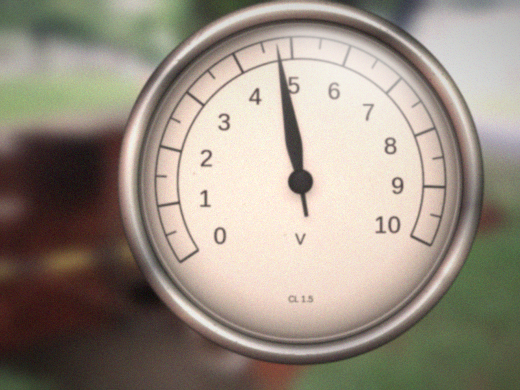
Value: 4.75,V
